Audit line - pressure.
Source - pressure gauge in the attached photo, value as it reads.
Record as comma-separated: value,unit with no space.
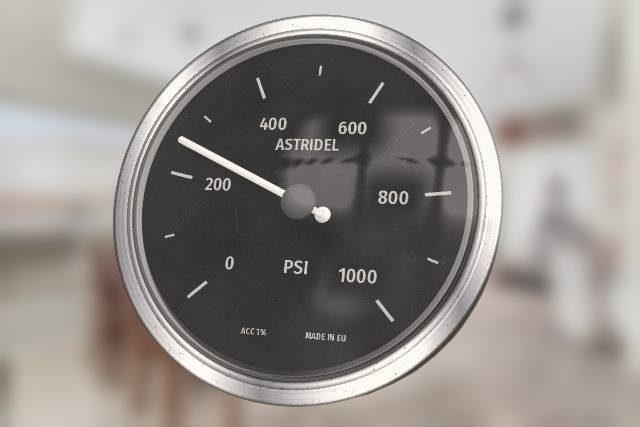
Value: 250,psi
